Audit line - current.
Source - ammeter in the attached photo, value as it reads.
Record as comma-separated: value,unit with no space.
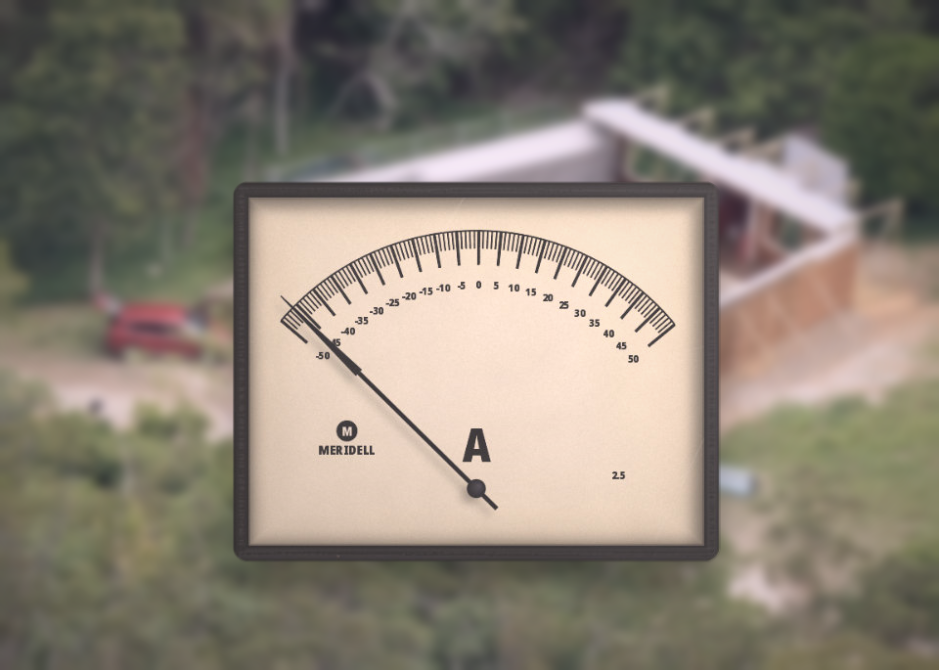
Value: -46,A
